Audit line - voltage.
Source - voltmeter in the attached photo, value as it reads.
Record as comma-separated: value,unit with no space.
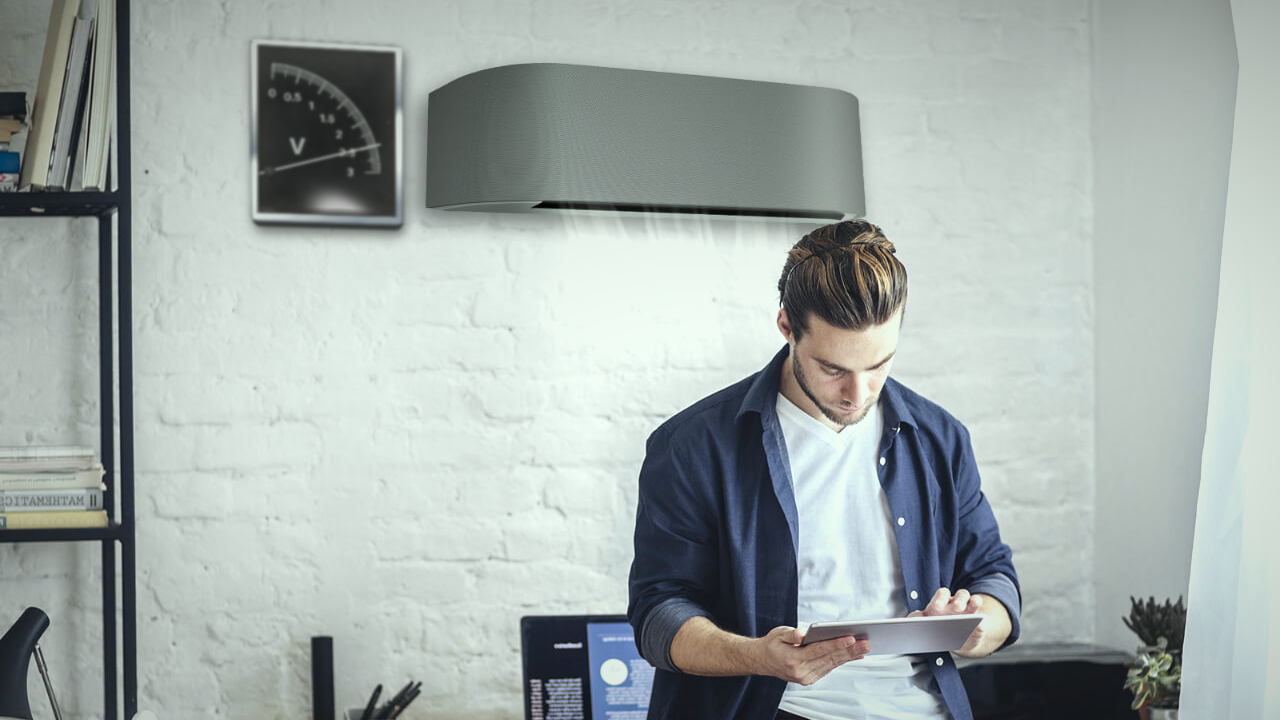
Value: 2.5,V
